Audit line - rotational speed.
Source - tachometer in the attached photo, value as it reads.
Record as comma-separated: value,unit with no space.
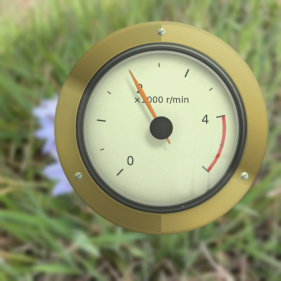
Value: 2000,rpm
